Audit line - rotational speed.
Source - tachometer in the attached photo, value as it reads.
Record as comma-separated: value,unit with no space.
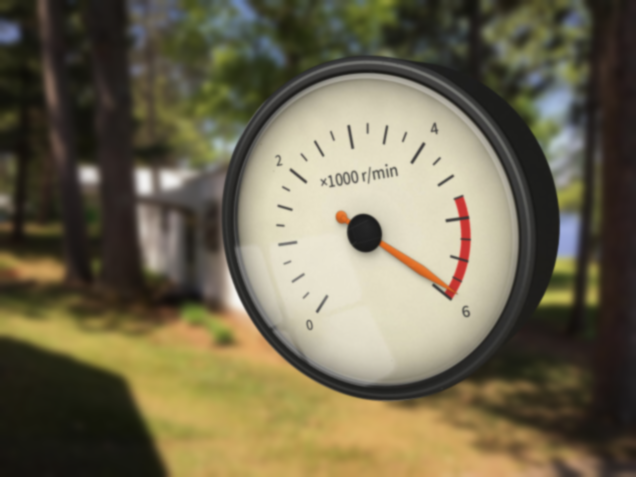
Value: 5875,rpm
